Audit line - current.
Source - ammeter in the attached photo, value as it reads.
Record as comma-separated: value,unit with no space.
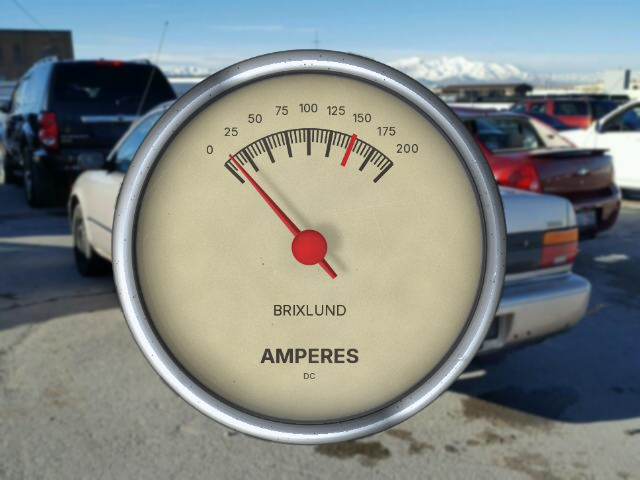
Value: 10,A
